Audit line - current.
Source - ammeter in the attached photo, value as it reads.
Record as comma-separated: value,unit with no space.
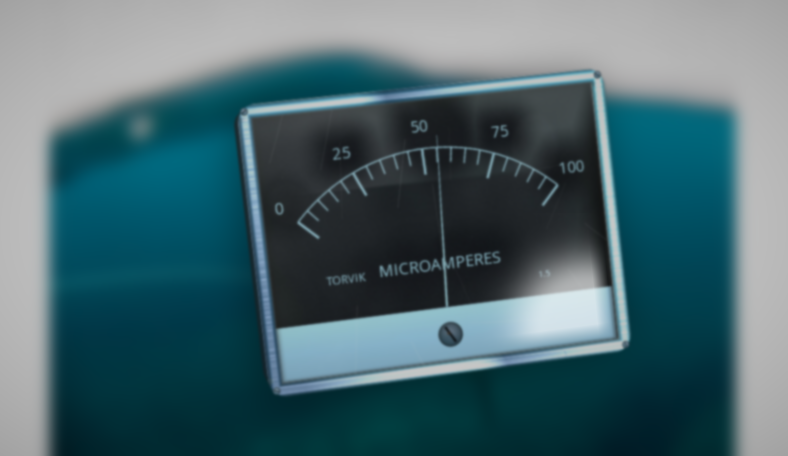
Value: 55,µA
